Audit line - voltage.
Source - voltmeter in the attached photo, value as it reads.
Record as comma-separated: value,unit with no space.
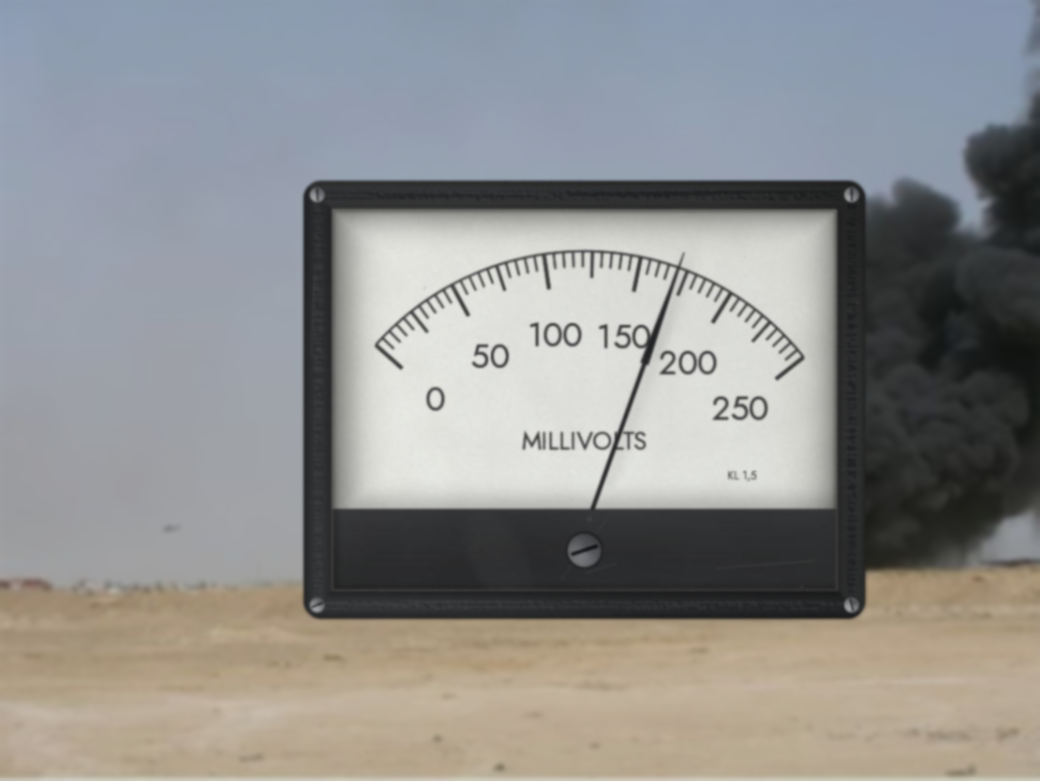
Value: 170,mV
